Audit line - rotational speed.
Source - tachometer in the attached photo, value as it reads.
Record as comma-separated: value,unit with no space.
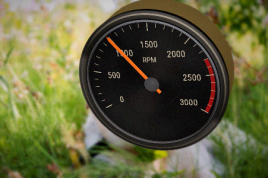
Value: 1000,rpm
